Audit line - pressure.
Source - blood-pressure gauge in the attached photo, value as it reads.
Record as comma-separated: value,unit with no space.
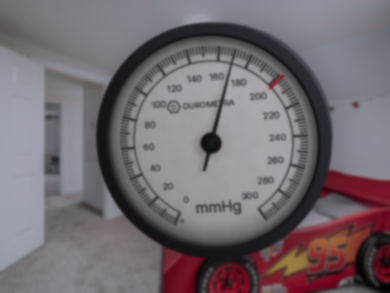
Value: 170,mmHg
